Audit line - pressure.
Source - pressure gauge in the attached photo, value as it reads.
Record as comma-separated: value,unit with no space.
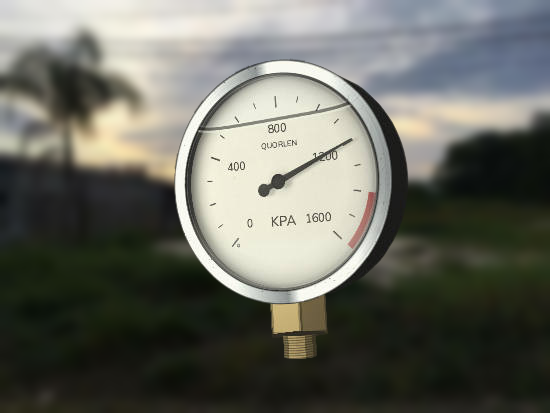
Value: 1200,kPa
